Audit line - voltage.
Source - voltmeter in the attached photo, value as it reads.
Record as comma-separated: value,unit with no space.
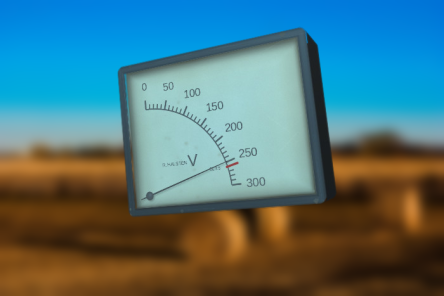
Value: 250,V
